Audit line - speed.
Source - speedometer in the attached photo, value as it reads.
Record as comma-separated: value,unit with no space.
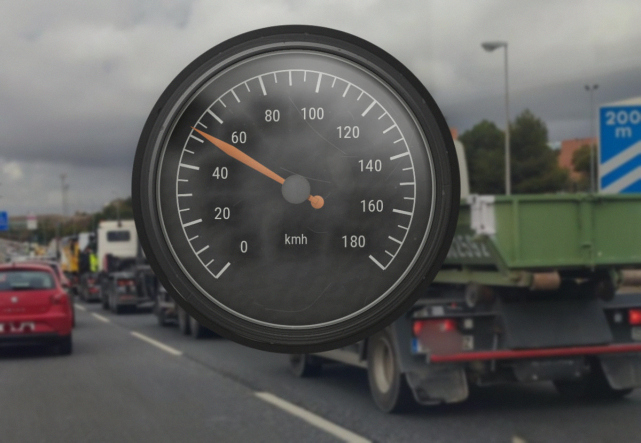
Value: 52.5,km/h
